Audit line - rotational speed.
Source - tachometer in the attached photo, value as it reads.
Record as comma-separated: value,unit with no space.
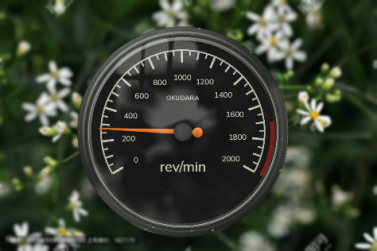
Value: 275,rpm
